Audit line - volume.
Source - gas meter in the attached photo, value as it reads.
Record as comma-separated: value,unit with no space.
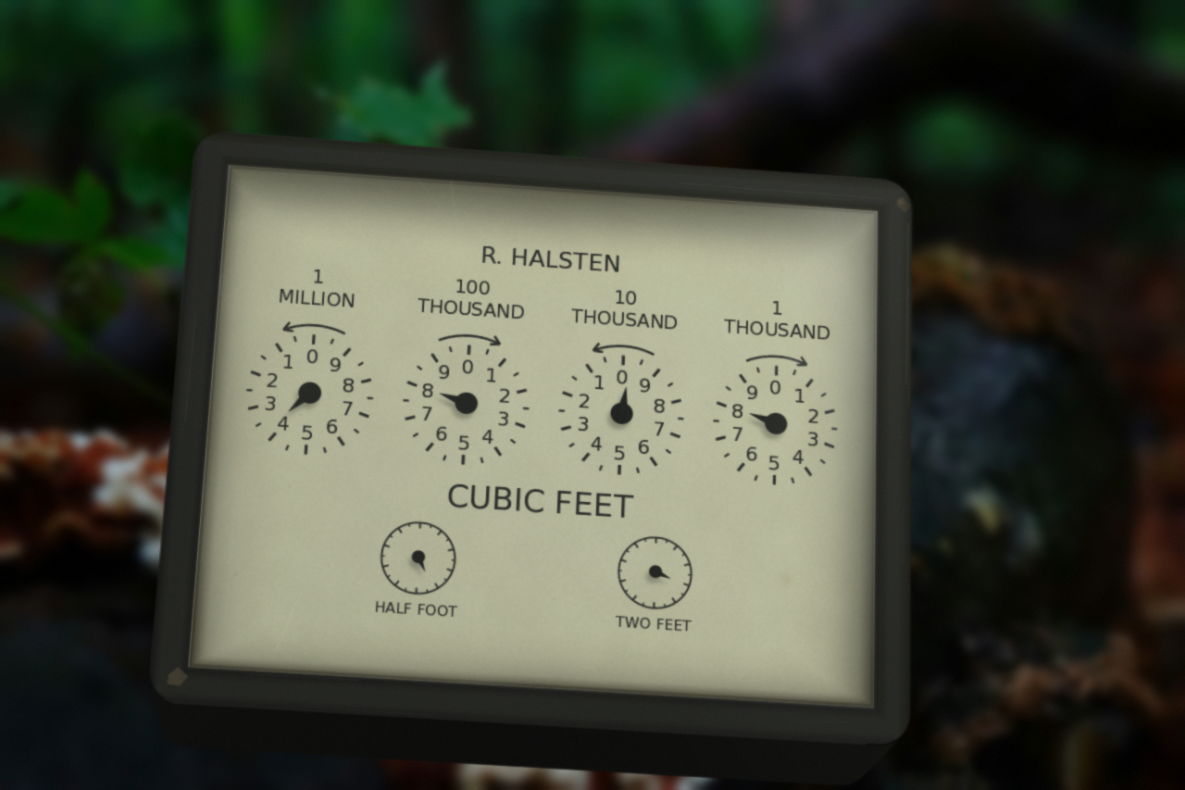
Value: 379800,ft³
